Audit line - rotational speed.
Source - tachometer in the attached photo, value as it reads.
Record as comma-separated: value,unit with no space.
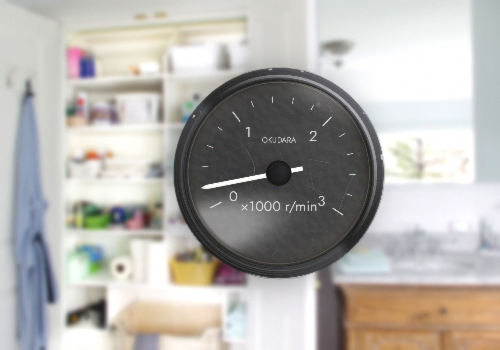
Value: 200,rpm
